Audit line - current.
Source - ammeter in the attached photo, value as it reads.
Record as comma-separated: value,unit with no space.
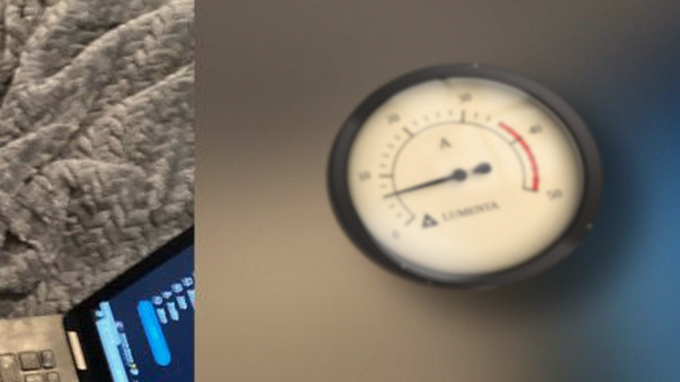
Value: 6,A
